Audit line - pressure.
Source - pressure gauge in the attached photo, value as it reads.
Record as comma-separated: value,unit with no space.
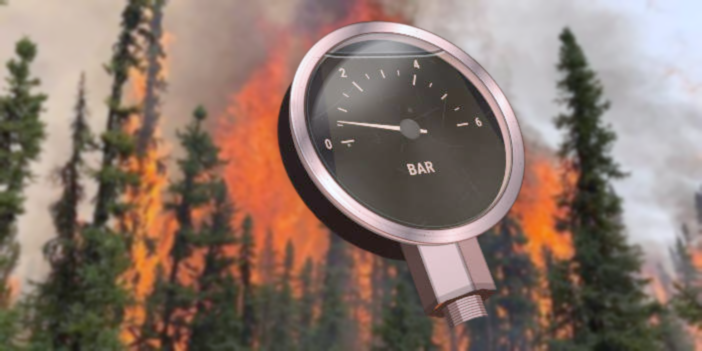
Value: 0.5,bar
